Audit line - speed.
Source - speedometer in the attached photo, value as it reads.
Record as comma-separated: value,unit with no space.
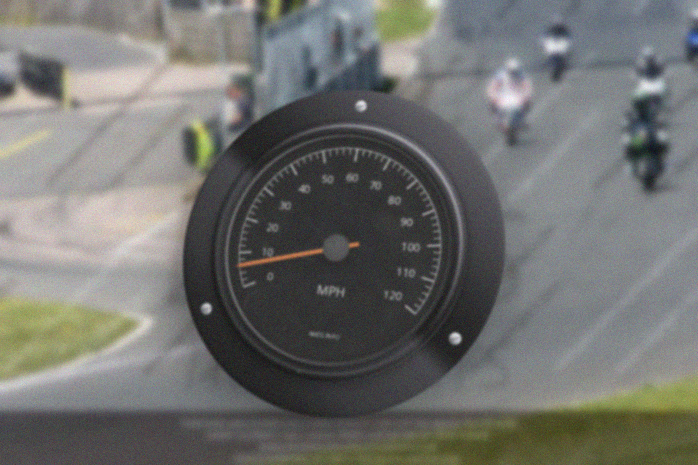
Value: 6,mph
